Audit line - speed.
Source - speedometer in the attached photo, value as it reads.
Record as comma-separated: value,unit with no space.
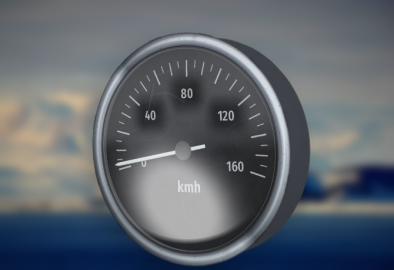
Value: 2.5,km/h
